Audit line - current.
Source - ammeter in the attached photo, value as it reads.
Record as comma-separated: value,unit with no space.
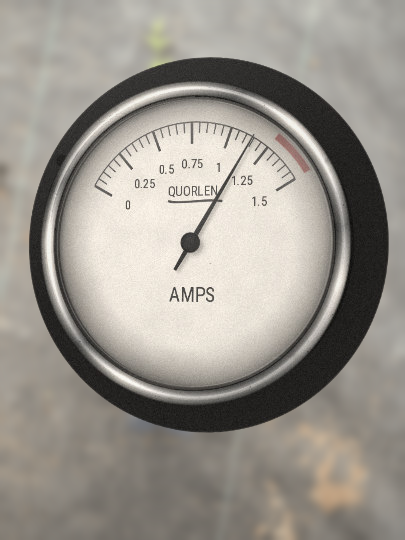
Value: 1.15,A
